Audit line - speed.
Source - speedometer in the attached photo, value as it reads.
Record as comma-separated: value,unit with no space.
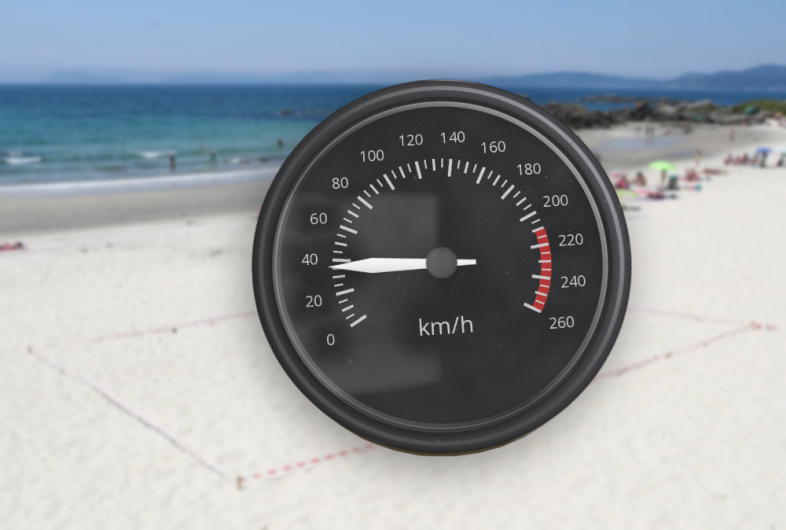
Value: 35,km/h
